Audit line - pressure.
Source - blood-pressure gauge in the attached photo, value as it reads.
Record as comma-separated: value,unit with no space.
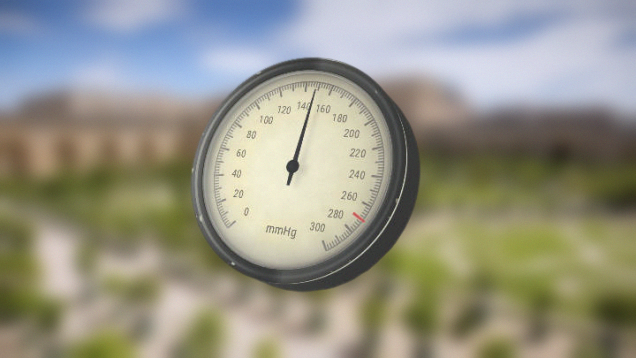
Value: 150,mmHg
